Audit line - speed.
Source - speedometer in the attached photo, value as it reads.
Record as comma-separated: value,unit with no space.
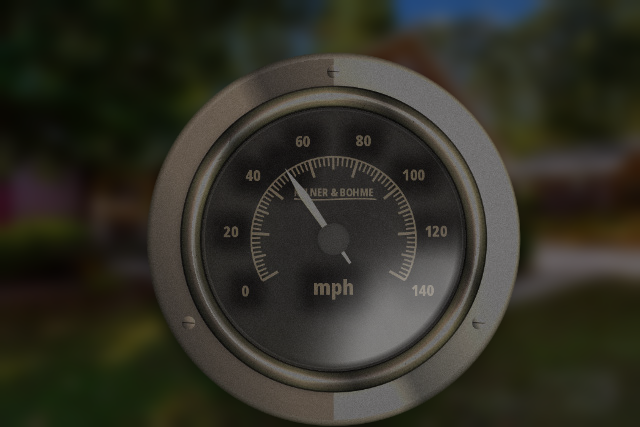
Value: 50,mph
